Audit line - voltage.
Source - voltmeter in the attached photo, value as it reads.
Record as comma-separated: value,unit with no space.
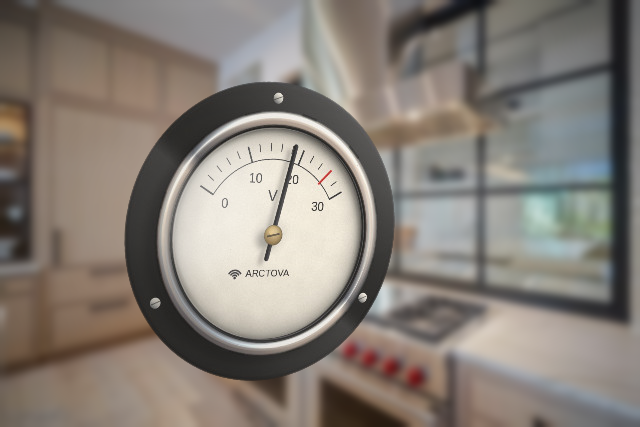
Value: 18,V
